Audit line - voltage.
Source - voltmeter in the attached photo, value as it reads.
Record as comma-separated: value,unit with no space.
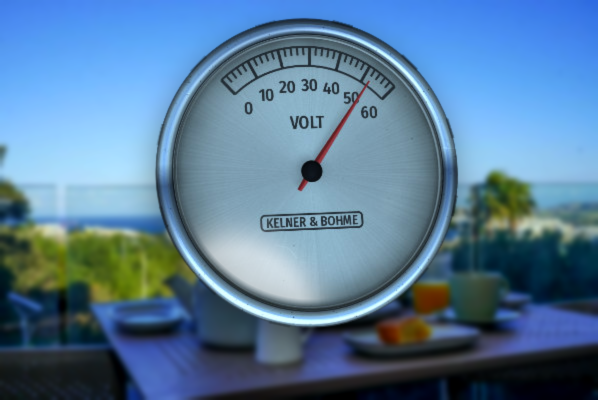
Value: 52,V
